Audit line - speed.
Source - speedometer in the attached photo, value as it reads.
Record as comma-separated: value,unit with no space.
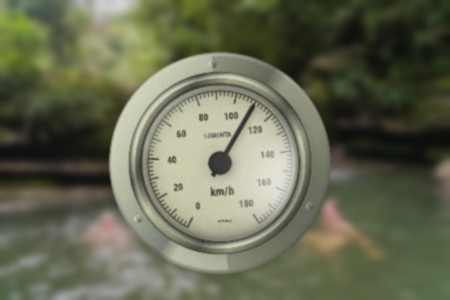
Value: 110,km/h
